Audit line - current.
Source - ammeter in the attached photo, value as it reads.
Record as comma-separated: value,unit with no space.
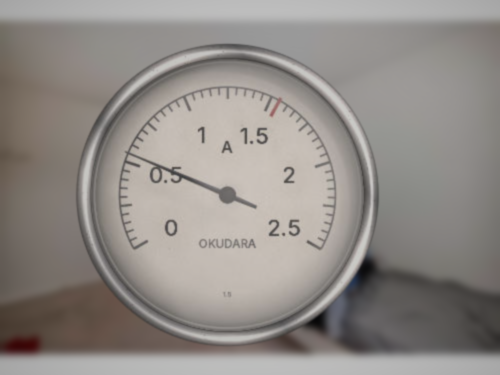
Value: 0.55,A
